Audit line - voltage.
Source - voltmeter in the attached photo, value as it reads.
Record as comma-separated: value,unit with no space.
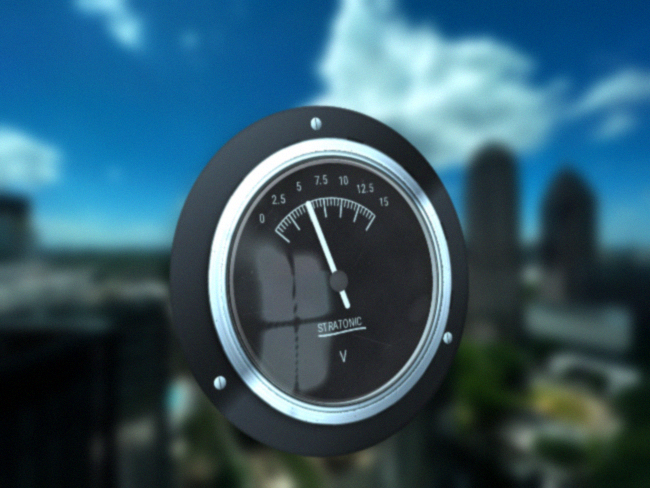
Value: 5,V
